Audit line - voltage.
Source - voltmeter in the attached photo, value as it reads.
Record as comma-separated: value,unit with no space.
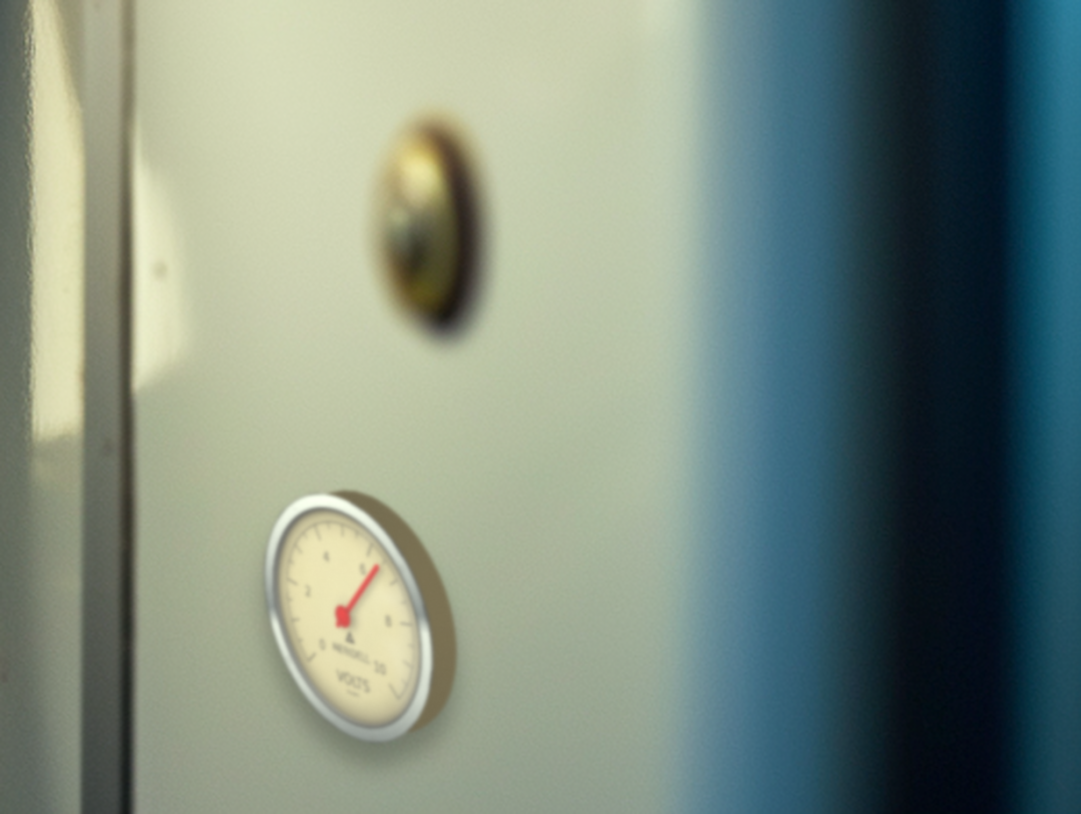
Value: 6.5,V
